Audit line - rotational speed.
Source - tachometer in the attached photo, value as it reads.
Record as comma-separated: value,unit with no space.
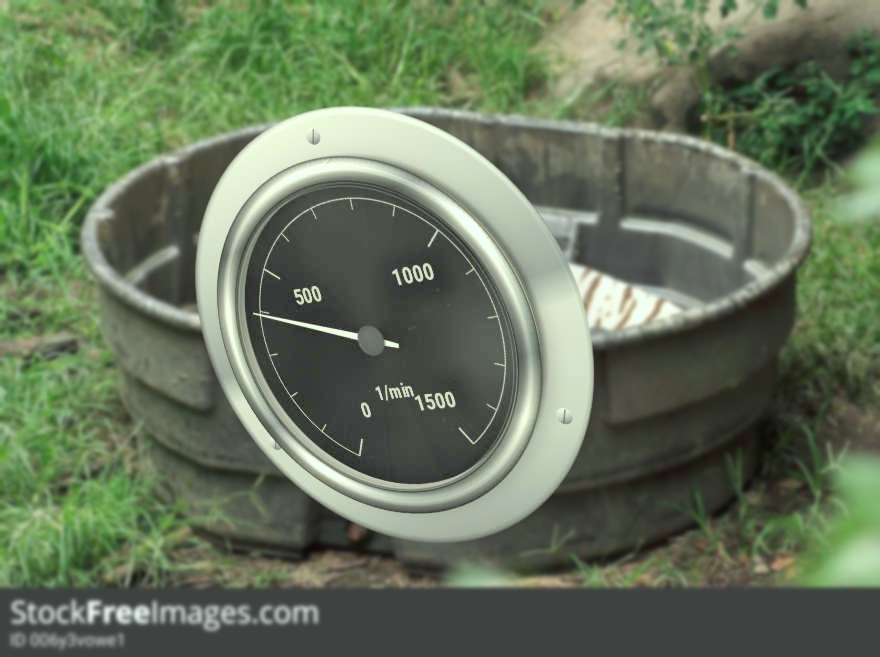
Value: 400,rpm
